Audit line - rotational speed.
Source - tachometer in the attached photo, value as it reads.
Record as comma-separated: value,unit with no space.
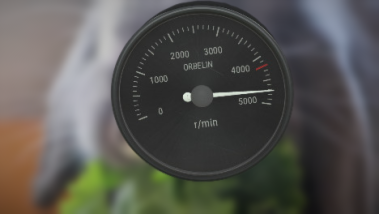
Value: 4700,rpm
